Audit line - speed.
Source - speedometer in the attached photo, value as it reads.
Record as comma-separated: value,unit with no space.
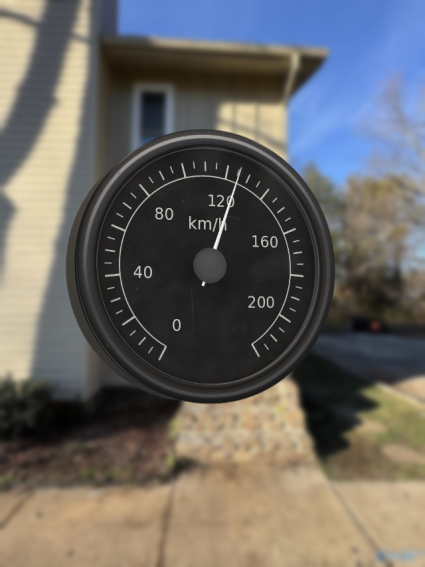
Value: 125,km/h
